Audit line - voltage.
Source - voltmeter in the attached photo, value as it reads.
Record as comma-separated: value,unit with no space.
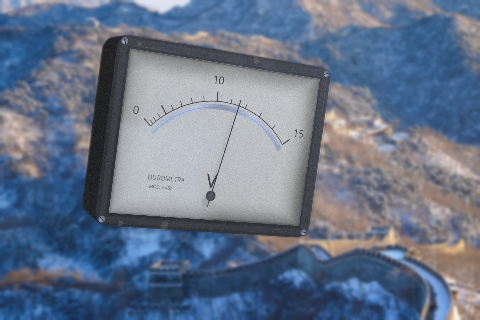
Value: 11.5,V
